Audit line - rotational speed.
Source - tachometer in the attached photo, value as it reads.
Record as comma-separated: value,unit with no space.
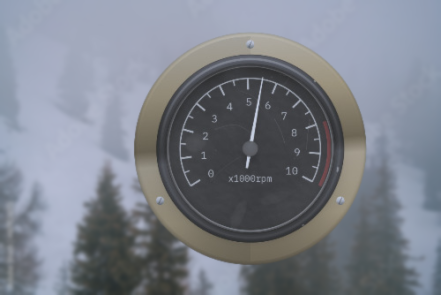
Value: 5500,rpm
